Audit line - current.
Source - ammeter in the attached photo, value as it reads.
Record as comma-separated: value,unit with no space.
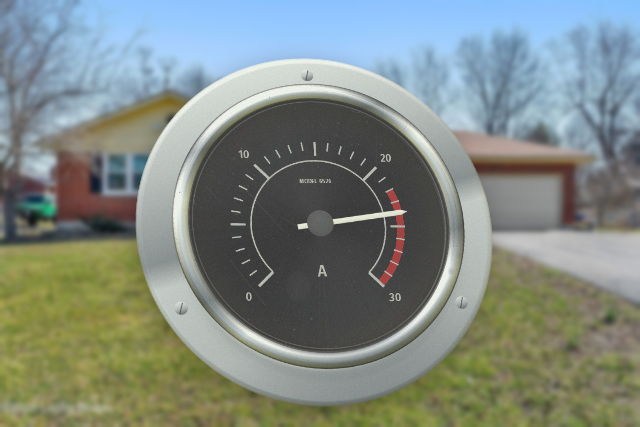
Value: 24,A
